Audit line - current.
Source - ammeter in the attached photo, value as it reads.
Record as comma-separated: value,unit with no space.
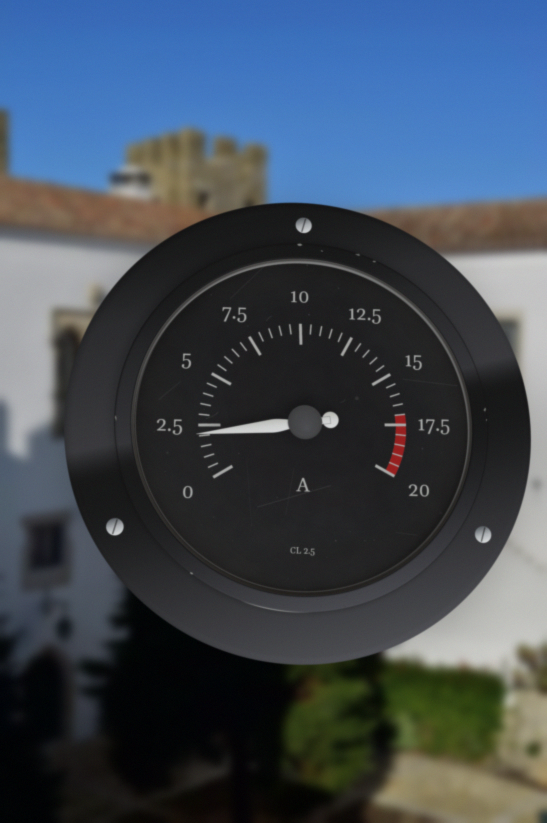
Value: 2,A
